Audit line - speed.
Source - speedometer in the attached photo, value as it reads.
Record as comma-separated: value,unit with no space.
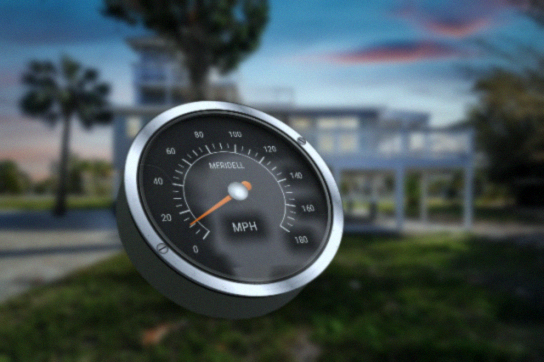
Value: 10,mph
